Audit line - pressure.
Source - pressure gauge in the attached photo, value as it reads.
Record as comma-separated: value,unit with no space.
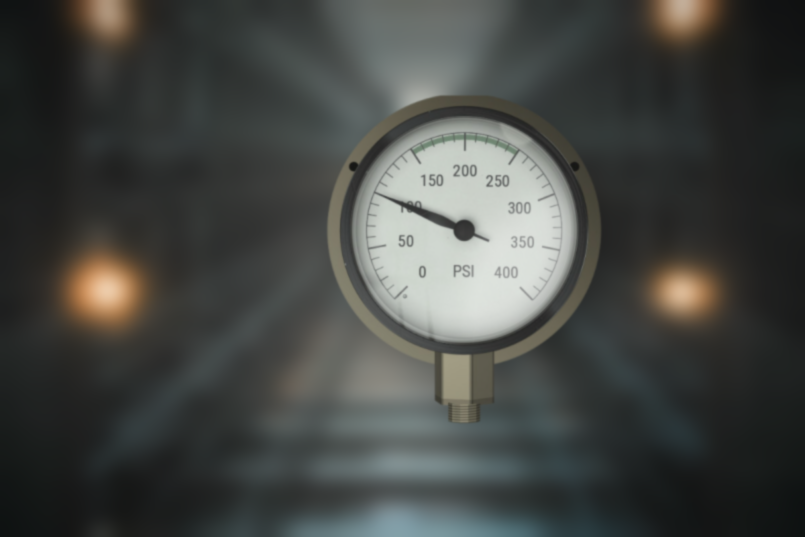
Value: 100,psi
